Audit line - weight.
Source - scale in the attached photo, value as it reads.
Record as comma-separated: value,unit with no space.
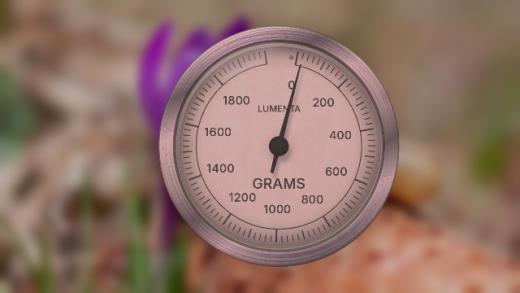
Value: 20,g
